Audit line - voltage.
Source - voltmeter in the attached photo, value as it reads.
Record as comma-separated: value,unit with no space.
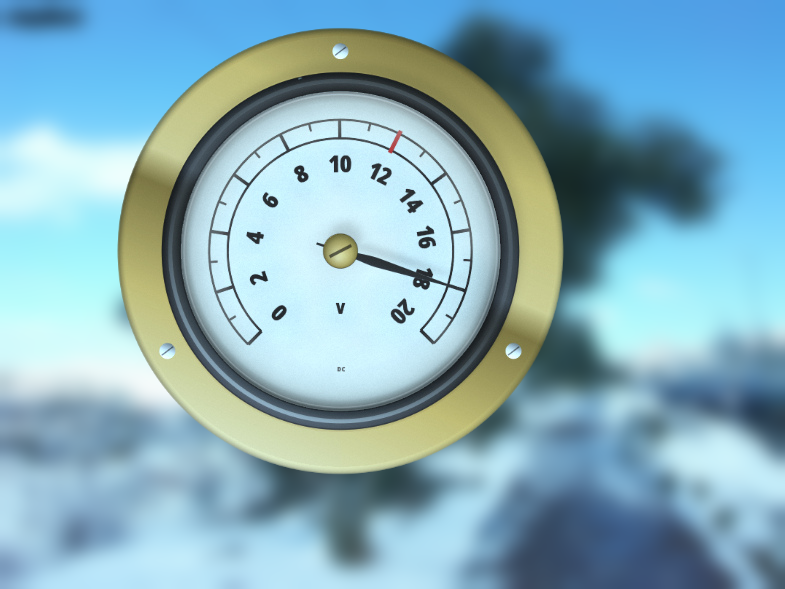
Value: 18,V
